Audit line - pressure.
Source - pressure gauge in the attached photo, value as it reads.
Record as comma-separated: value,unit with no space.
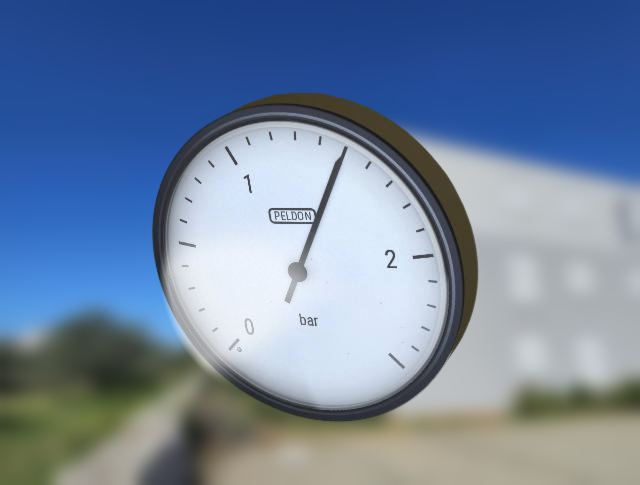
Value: 1.5,bar
